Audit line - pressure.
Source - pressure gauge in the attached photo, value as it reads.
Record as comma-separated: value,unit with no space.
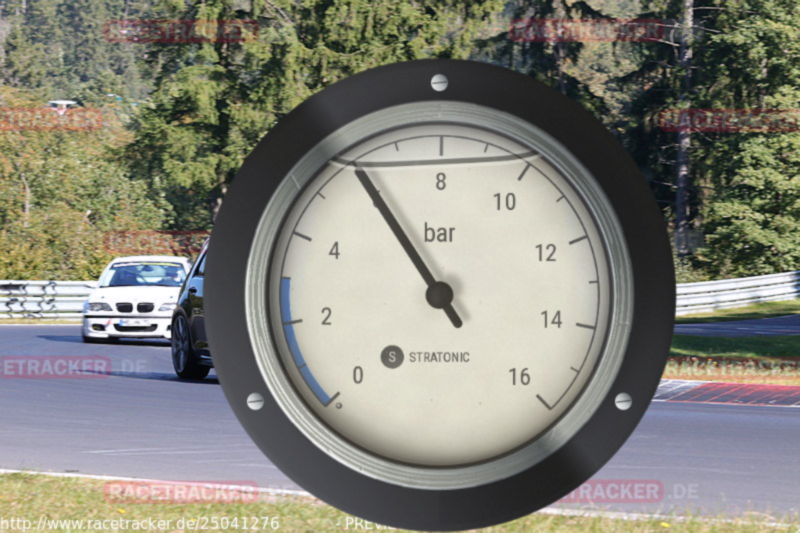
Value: 6,bar
